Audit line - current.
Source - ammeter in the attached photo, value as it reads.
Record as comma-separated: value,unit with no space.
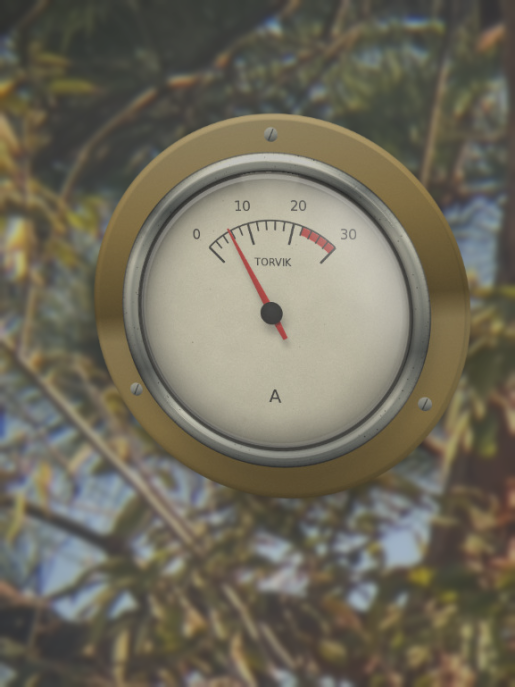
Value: 6,A
